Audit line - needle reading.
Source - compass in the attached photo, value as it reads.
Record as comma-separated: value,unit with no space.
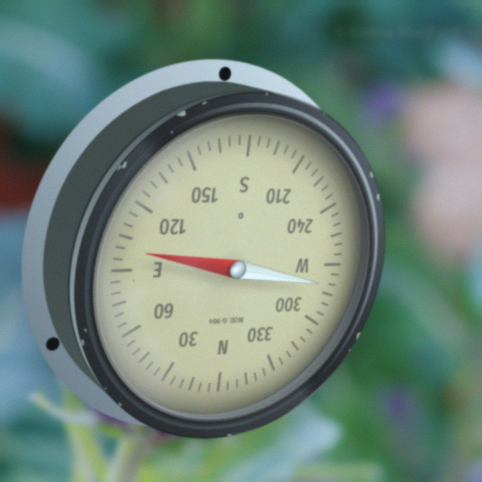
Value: 100,°
